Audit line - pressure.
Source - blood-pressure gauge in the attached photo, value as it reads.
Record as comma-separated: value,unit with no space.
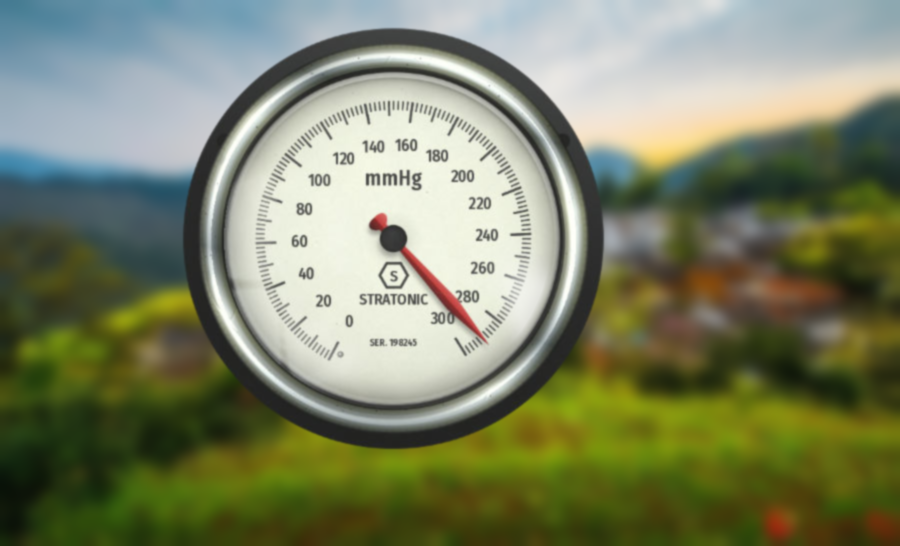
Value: 290,mmHg
